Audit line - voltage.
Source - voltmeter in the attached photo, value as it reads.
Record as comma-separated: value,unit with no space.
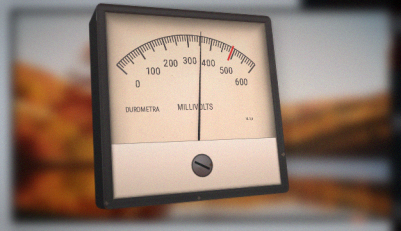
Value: 350,mV
